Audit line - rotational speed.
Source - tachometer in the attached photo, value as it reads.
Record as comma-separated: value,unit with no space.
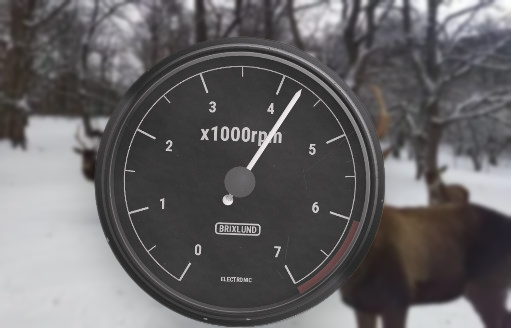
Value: 4250,rpm
